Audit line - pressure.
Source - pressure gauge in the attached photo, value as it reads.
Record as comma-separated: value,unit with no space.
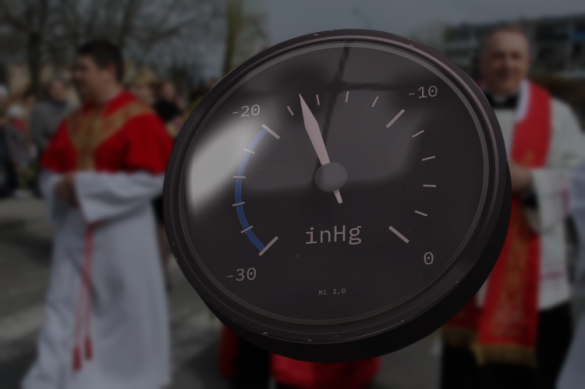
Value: -17,inHg
